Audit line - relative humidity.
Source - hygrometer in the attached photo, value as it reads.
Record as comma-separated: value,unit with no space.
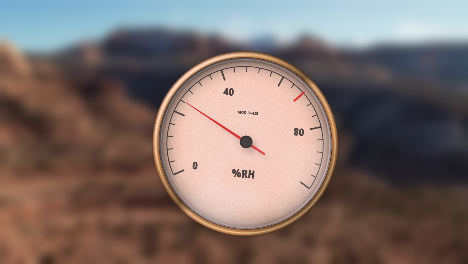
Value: 24,%
